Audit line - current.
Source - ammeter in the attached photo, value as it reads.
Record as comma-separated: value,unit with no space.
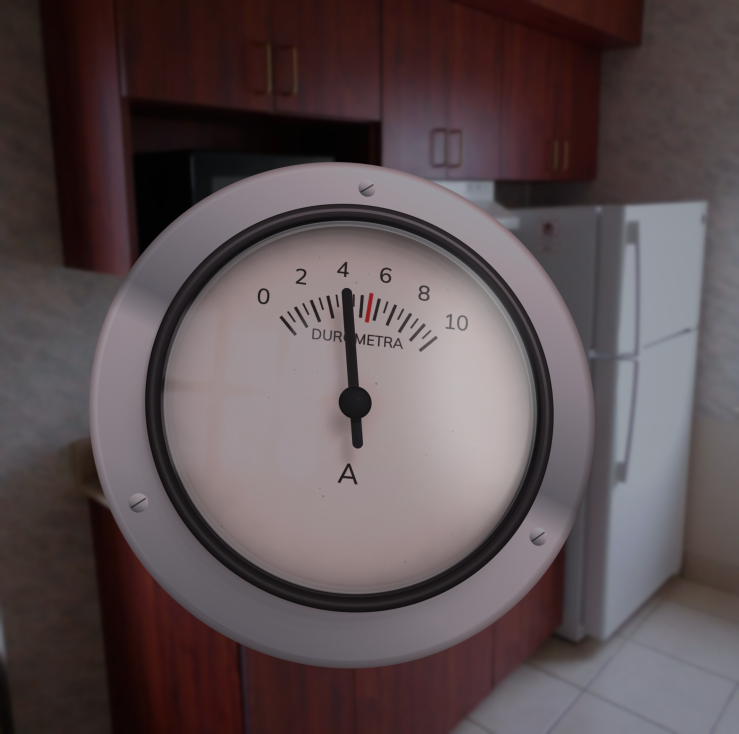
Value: 4,A
